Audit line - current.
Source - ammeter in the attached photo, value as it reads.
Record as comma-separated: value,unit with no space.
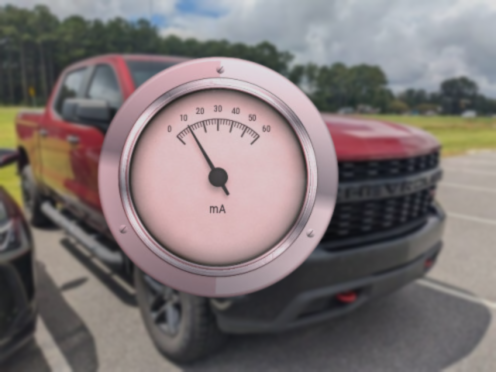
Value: 10,mA
